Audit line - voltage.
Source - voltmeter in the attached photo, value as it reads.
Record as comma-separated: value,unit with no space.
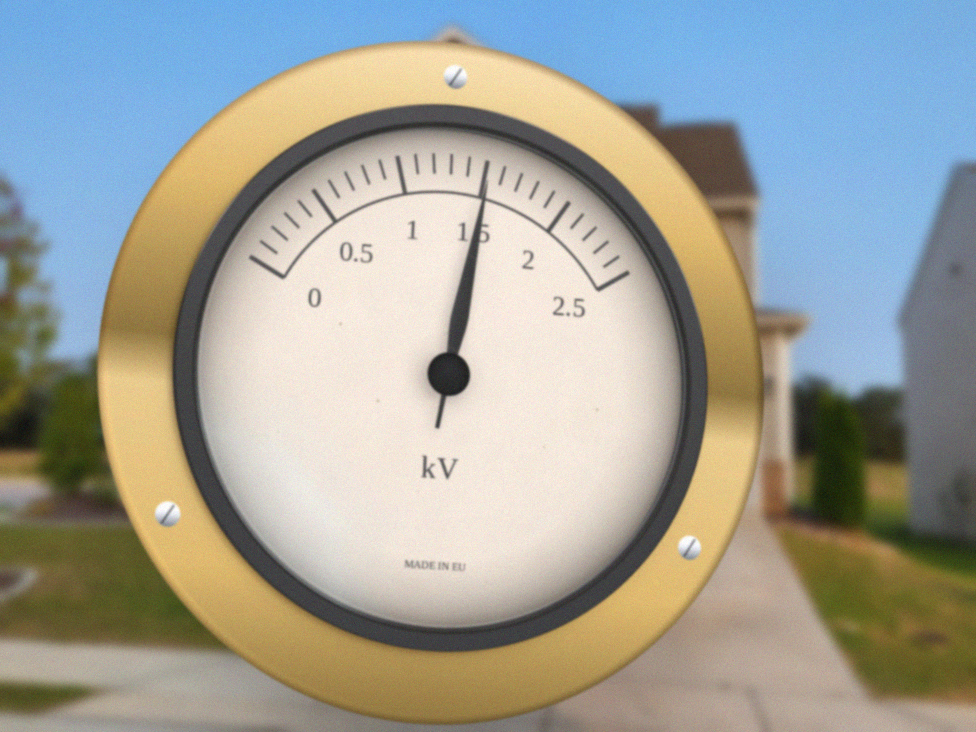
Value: 1.5,kV
